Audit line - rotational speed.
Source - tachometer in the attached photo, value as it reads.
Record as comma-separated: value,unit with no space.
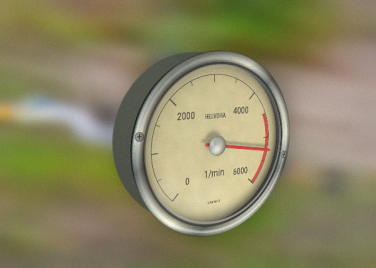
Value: 5250,rpm
